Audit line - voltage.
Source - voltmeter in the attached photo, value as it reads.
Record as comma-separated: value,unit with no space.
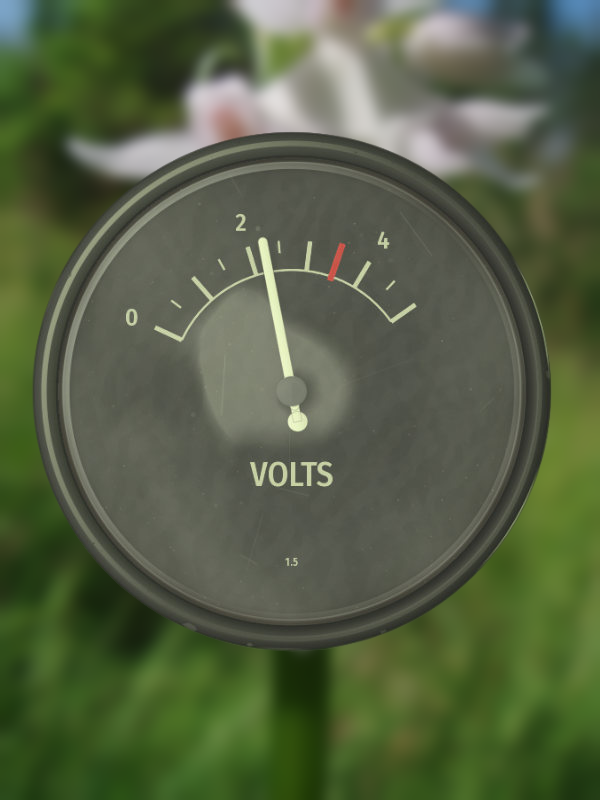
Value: 2.25,V
